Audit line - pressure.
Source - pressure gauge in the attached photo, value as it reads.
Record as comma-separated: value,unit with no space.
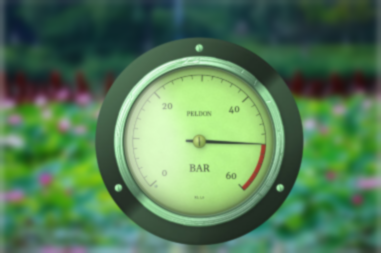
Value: 50,bar
